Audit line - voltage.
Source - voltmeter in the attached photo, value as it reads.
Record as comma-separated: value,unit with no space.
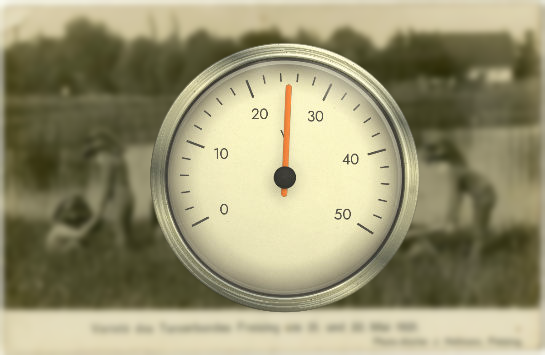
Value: 25,V
